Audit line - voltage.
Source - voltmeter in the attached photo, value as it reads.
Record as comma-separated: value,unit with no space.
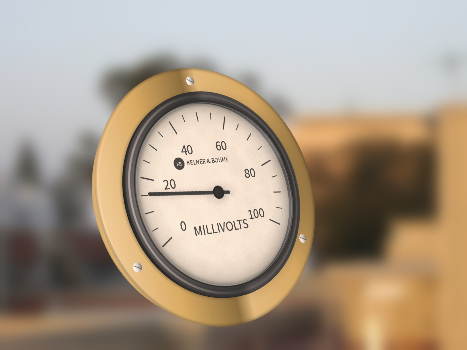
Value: 15,mV
